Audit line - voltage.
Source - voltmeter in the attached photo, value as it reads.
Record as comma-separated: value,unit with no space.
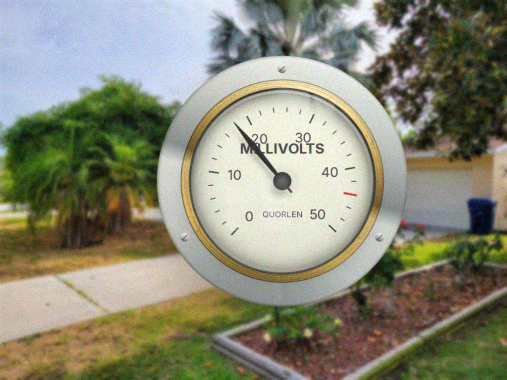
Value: 18,mV
